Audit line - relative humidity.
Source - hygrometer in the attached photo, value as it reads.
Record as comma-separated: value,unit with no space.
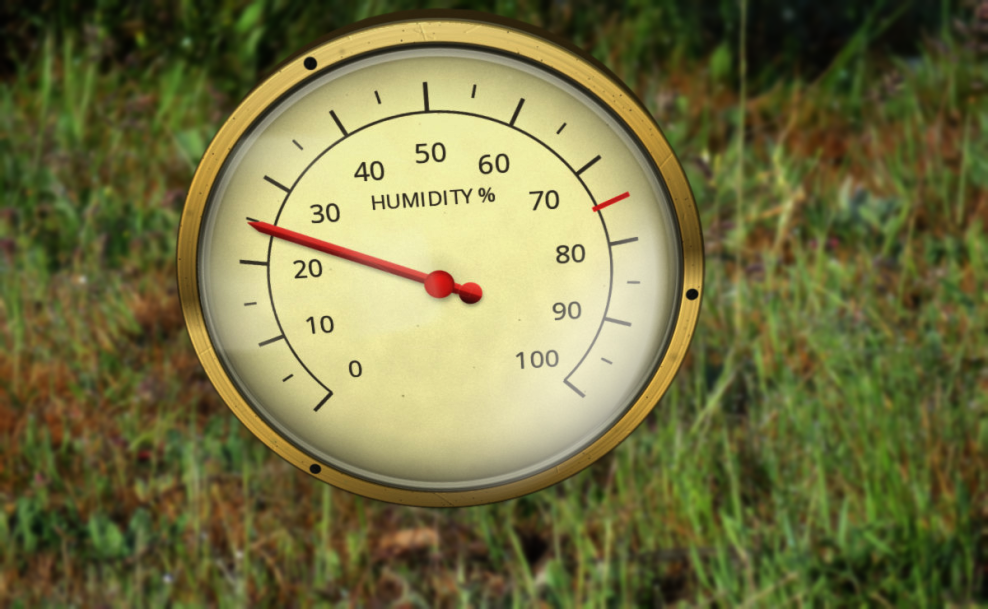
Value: 25,%
